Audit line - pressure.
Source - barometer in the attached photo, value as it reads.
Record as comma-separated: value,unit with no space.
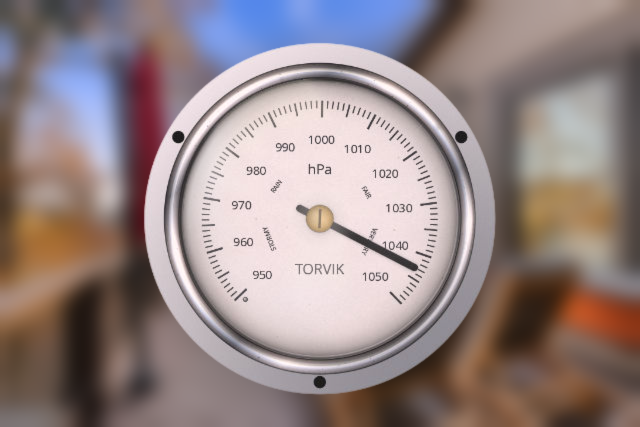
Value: 1043,hPa
